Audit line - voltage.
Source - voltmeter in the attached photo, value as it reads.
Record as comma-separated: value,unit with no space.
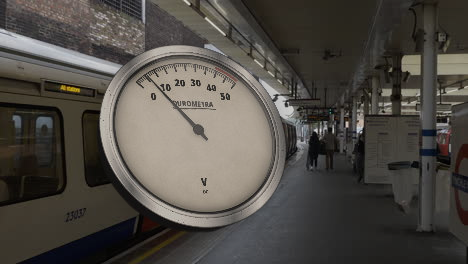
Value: 5,V
